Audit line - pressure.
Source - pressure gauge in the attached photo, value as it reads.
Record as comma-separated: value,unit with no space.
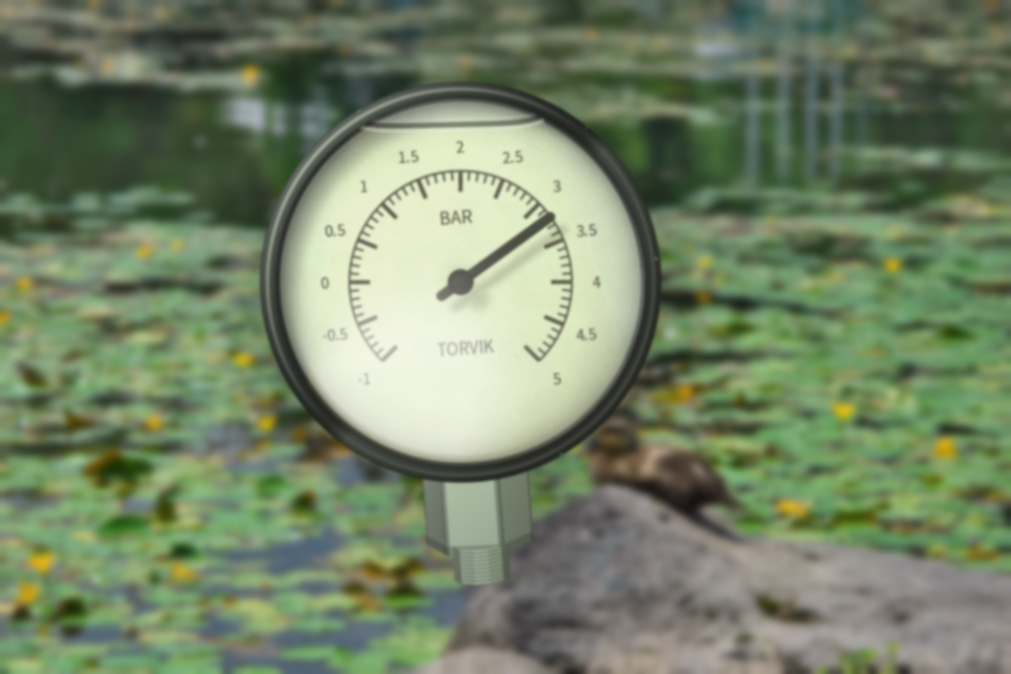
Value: 3.2,bar
